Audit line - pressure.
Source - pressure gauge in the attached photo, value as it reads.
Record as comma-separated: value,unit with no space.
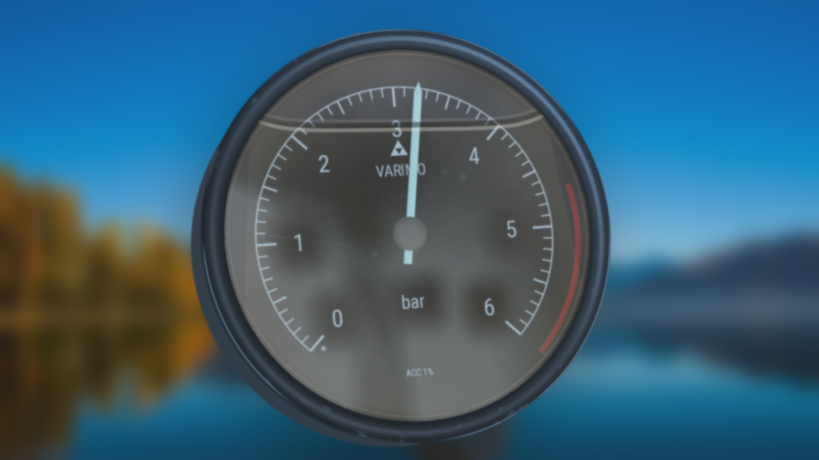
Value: 3.2,bar
